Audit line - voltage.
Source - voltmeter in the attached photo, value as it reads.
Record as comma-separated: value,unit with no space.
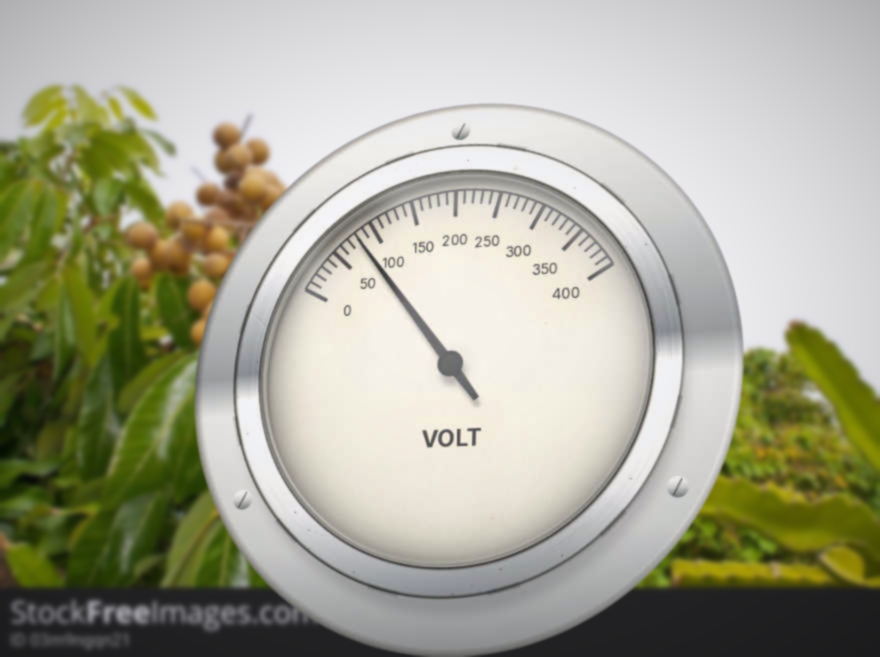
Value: 80,V
